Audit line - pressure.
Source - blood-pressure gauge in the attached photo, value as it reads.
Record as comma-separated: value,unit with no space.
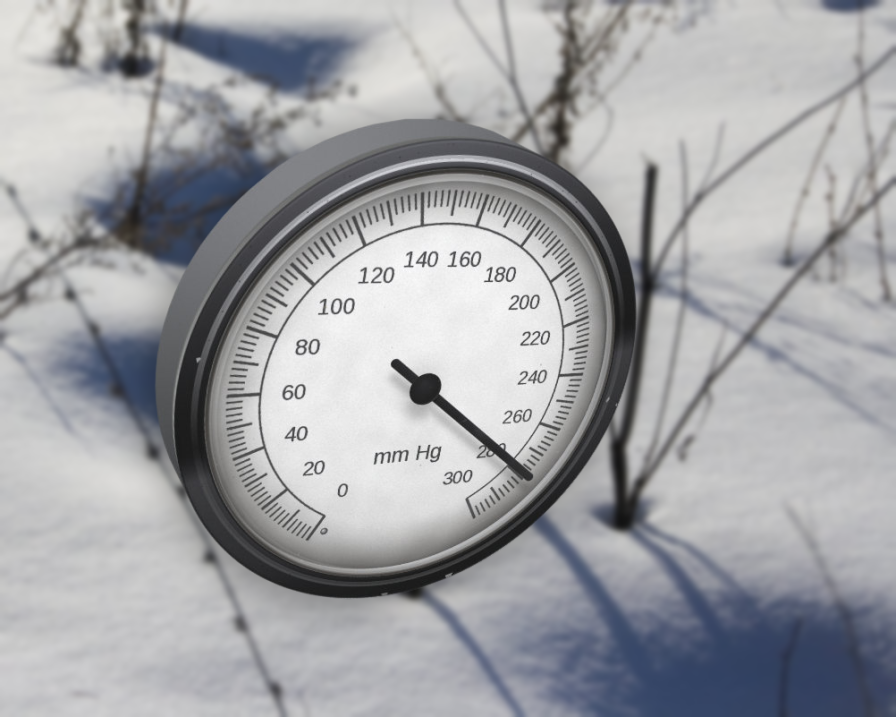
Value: 278,mmHg
